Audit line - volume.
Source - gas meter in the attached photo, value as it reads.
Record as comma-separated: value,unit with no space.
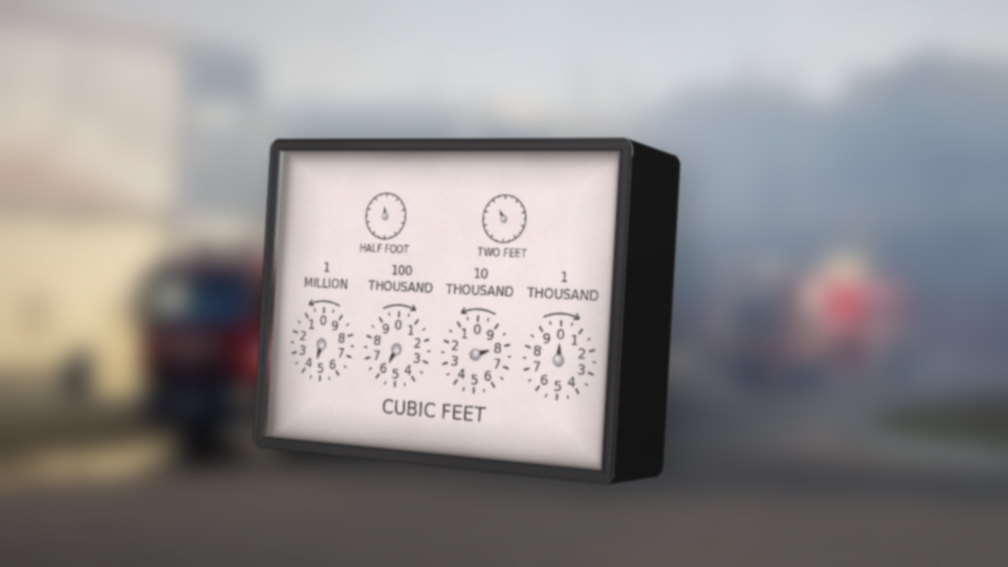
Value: 458000,ft³
